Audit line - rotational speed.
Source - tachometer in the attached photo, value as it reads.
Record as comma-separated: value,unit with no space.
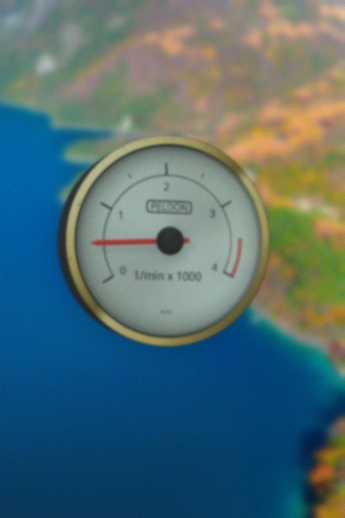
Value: 500,rpm
